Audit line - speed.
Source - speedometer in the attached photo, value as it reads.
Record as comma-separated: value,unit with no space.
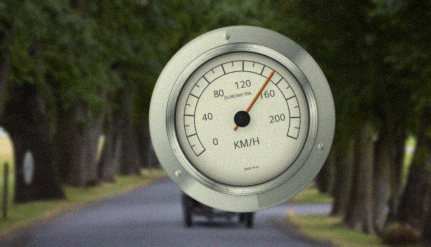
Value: 150,km/h
